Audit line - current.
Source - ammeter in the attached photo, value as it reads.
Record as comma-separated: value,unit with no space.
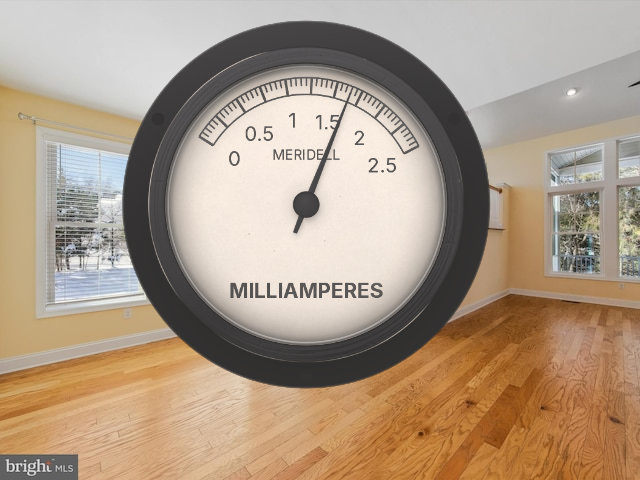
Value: 1.65,mA
